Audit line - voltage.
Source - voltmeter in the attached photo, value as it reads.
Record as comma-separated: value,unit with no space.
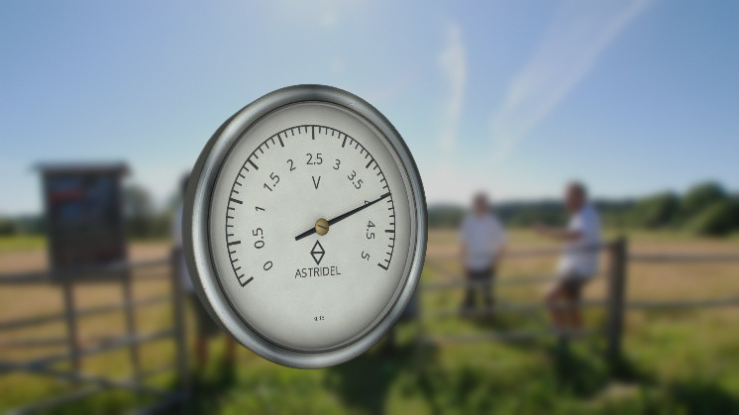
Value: 4,V
